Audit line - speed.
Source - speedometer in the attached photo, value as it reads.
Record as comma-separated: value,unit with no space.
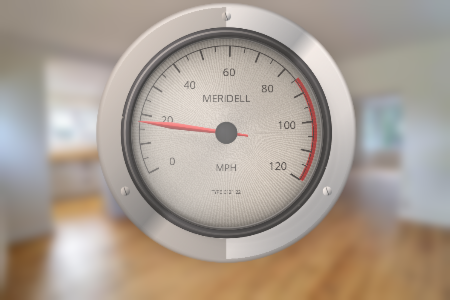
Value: 17.5,mph
